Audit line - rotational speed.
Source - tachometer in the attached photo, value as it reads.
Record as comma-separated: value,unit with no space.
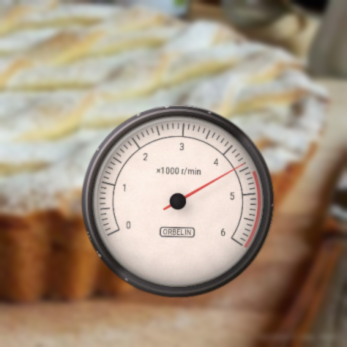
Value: 4400,rpm
